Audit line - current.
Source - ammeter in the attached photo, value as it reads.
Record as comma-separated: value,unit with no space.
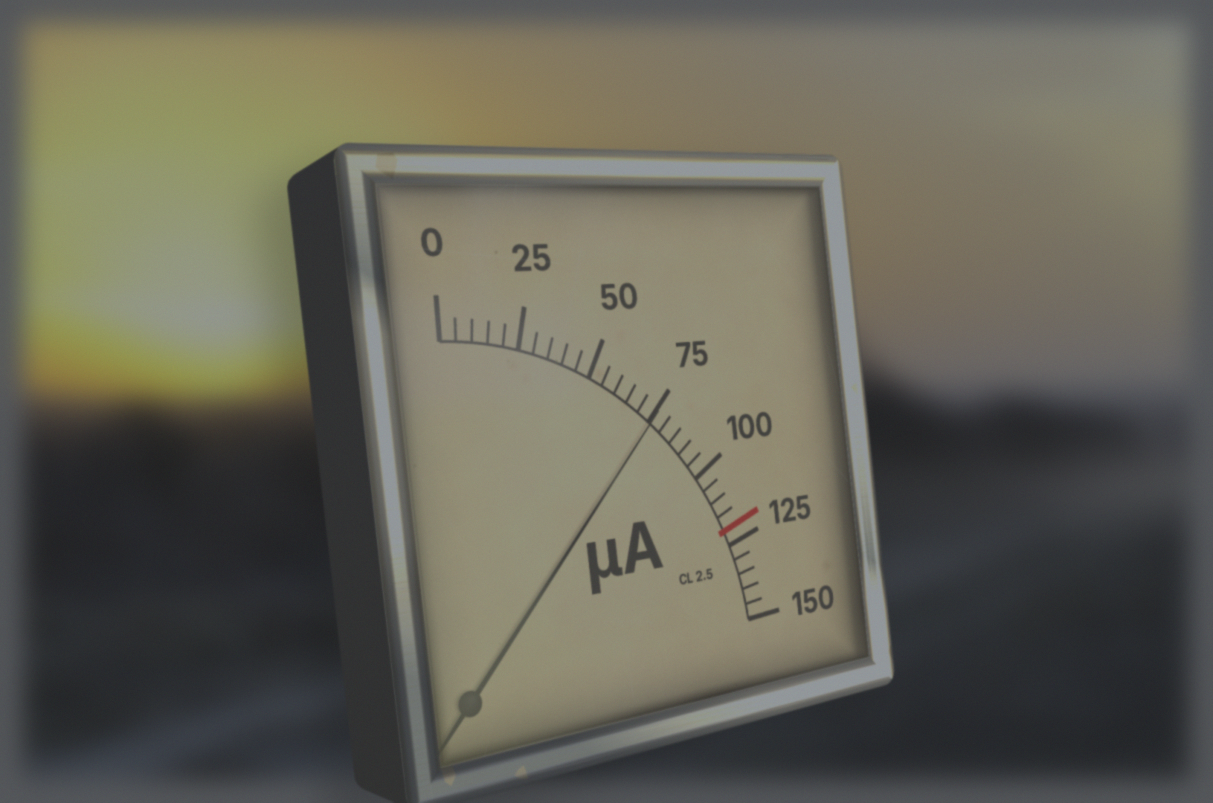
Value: 75,µA
